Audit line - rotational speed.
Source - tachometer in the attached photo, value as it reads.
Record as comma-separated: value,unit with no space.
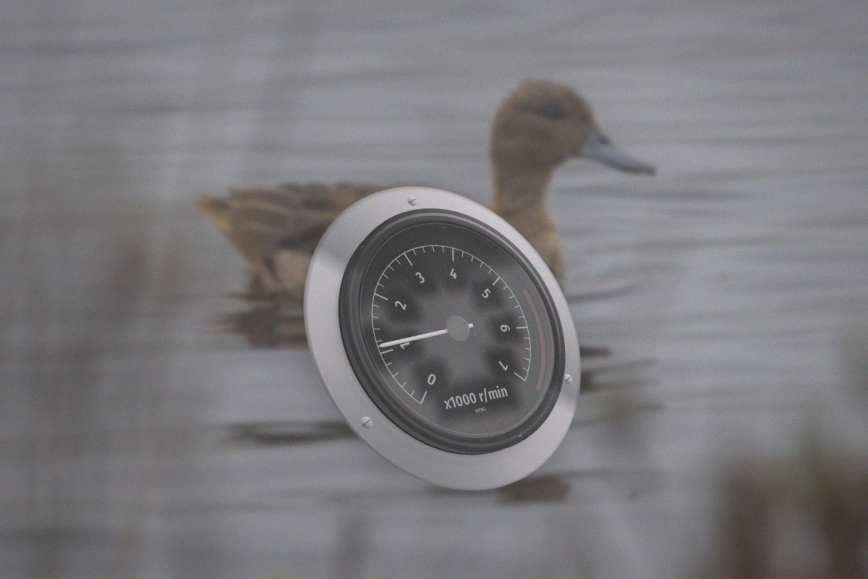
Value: 1100,rpm
